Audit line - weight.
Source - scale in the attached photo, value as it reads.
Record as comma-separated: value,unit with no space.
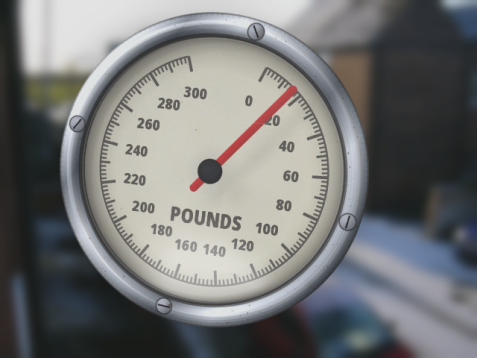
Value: 16,lb
